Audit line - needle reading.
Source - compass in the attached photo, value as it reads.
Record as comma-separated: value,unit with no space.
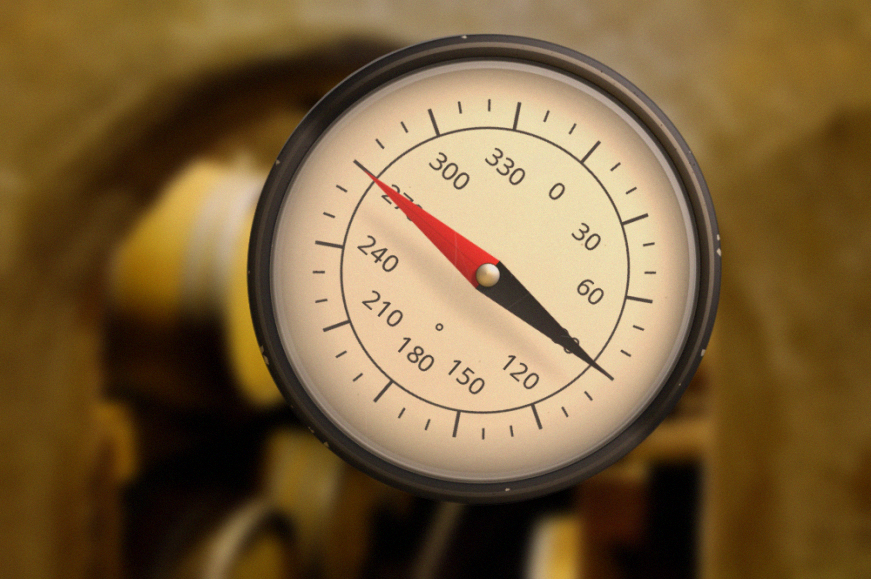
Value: 270,°
